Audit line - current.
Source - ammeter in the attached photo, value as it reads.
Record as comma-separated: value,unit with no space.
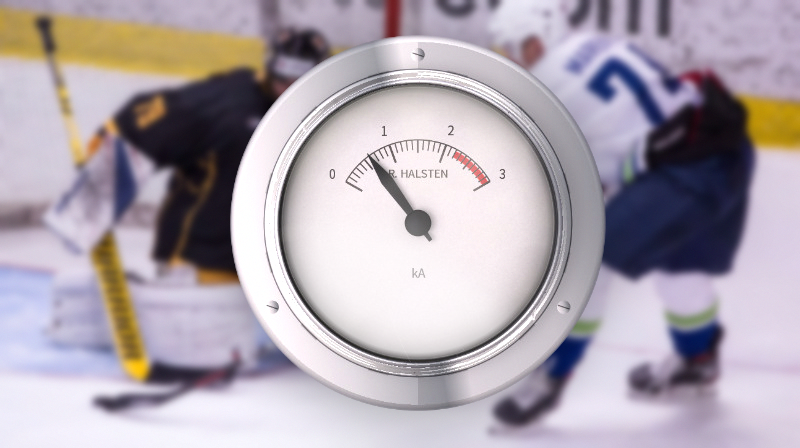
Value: 0.6,kA
